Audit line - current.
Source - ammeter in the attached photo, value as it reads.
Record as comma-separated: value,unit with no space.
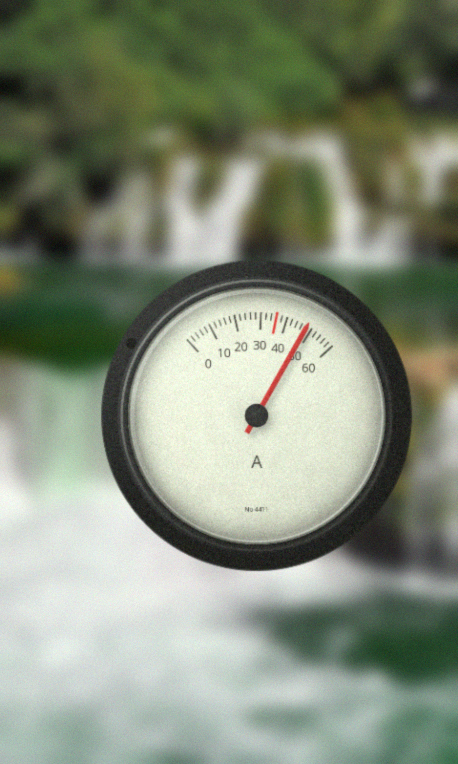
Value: 48,A
